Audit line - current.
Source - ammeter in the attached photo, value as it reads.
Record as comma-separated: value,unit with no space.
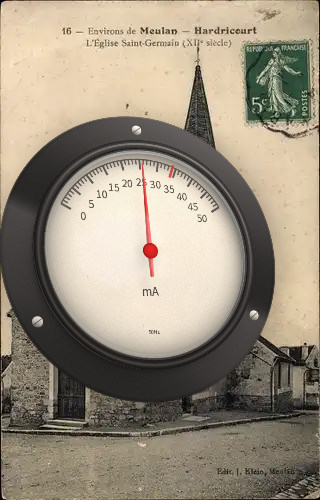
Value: 25,mA
